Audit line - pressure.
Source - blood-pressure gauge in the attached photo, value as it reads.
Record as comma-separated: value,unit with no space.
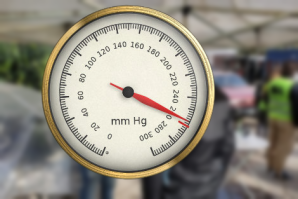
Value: 260,mmHg
